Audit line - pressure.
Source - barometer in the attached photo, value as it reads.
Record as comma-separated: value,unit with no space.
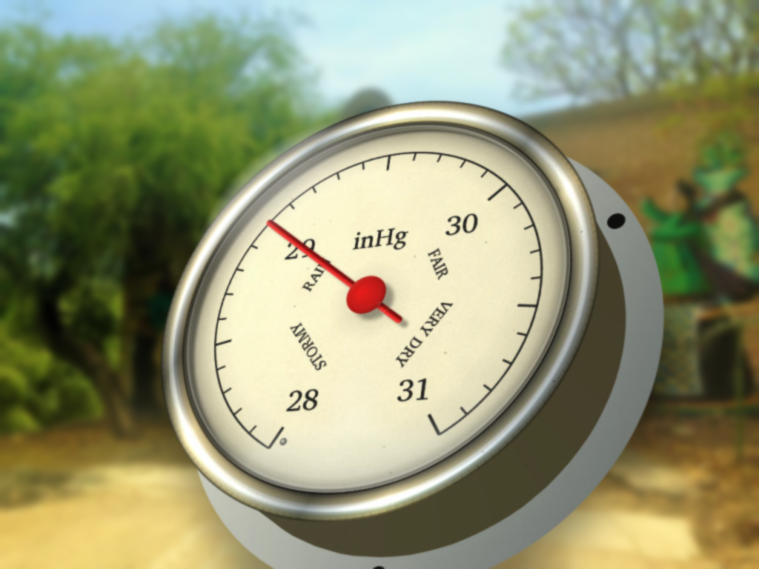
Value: 29,inHg
